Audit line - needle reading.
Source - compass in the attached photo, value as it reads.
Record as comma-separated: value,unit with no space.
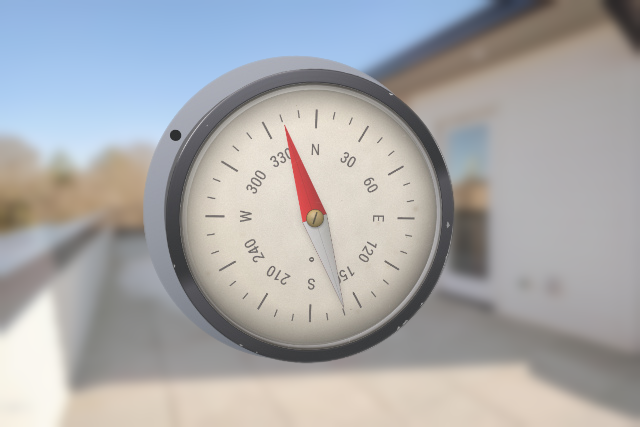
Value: 340,°
